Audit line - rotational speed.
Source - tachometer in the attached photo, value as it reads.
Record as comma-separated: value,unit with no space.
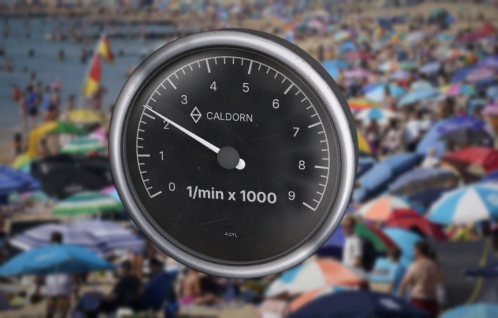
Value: 2200,rpm
